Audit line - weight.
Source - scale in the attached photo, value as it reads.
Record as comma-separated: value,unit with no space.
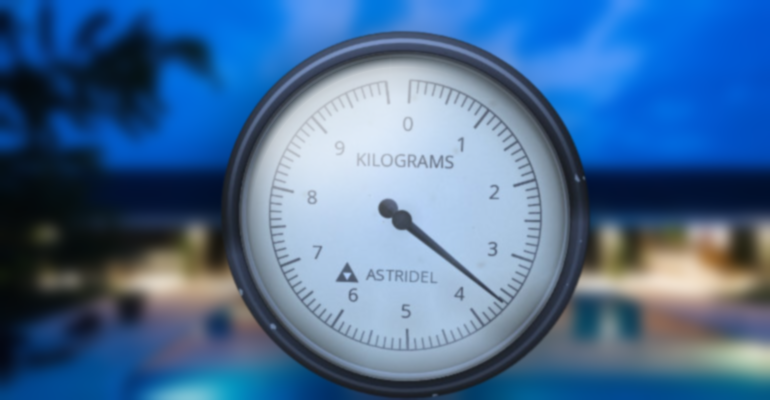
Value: 3.6,kg
